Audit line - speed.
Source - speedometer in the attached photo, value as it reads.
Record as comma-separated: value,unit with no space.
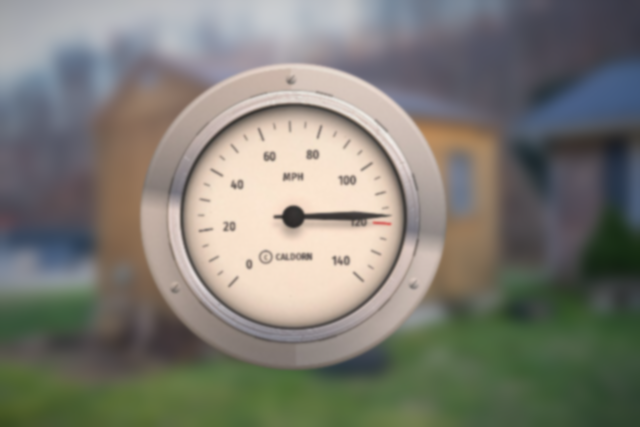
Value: 117.5,mph
